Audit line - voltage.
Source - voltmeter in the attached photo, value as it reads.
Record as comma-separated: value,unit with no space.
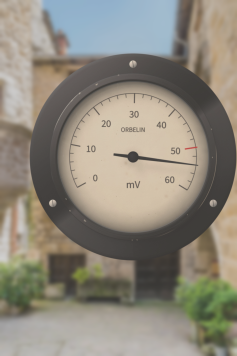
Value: 54,mV
